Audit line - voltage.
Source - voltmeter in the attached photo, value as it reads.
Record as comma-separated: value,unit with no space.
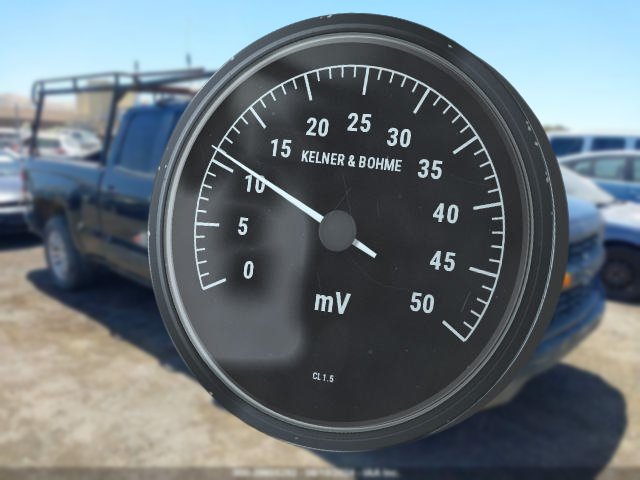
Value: 11,mV
